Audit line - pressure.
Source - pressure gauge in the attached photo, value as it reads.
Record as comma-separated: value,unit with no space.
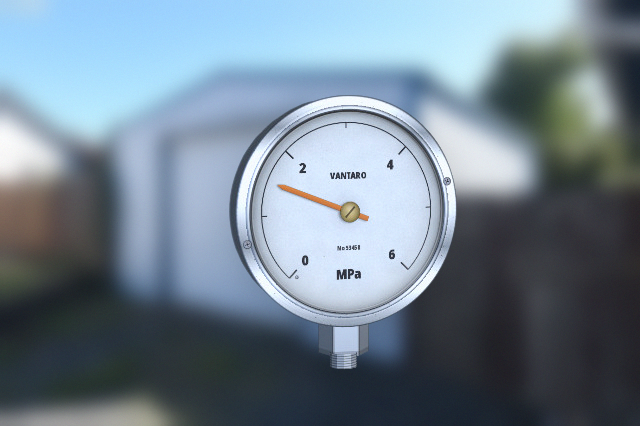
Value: 1.5,MPa
